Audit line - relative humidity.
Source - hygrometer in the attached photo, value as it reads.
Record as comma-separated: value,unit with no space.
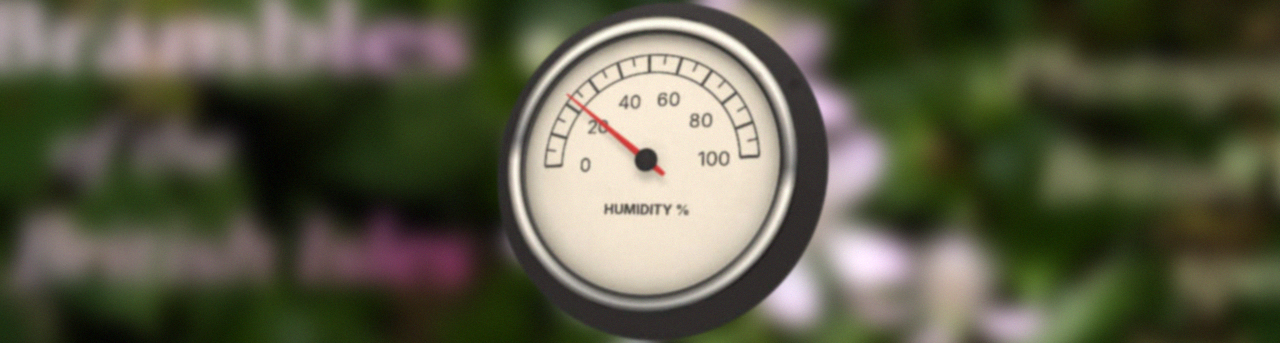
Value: 22.5,%
